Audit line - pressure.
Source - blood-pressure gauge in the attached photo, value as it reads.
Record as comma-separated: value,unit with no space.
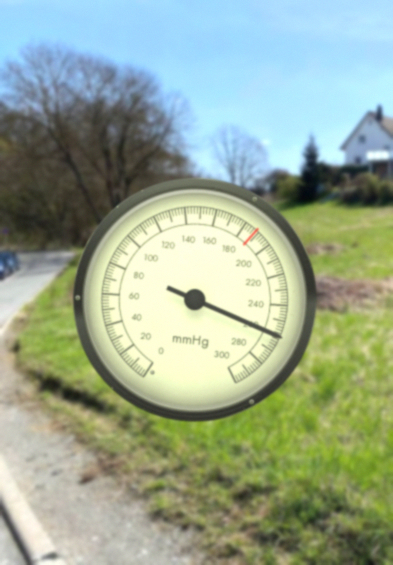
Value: 260,mmHg
